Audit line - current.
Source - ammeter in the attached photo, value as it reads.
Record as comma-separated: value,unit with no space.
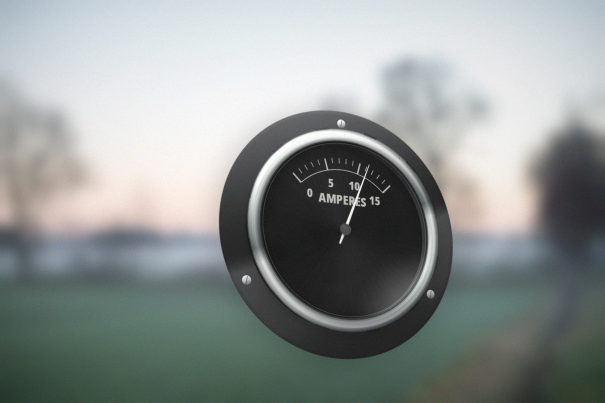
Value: 11,A
